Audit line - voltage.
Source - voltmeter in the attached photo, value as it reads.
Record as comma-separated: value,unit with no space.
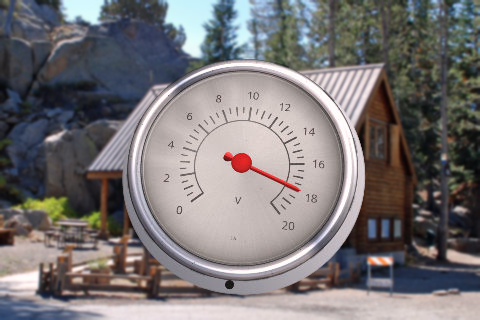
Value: 18,V
